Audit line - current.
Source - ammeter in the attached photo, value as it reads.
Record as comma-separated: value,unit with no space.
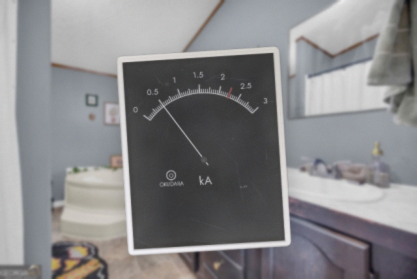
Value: 0.5,kA
